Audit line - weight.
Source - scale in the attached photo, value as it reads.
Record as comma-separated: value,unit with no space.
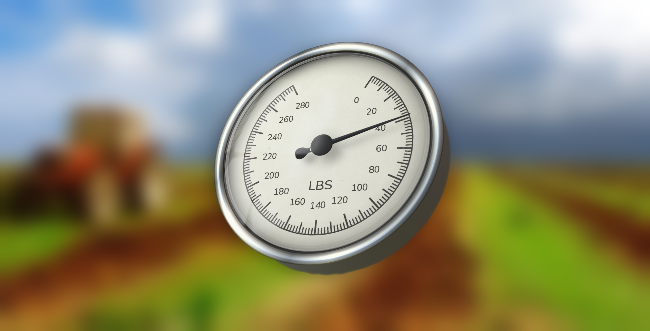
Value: 40,lb
